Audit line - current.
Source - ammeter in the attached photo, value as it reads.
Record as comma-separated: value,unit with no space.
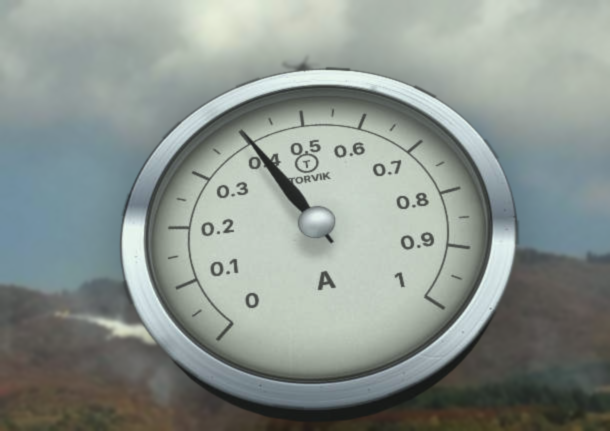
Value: 0.4,A
